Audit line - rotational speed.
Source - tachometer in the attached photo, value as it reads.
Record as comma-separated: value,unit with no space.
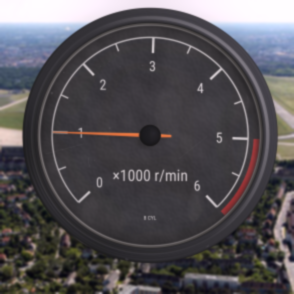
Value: 1000,rpm
